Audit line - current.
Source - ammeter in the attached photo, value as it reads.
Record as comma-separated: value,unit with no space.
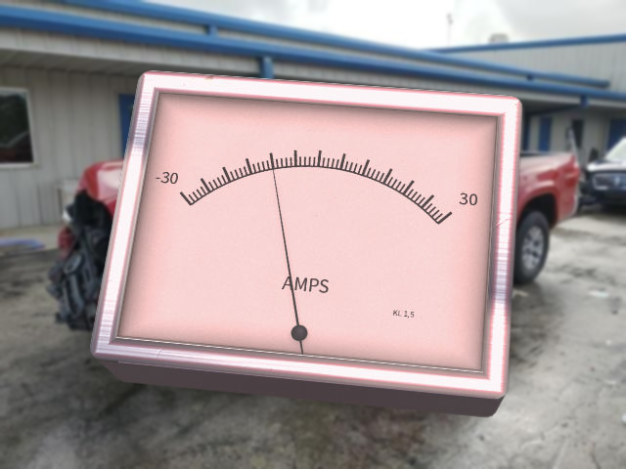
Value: -10,A
